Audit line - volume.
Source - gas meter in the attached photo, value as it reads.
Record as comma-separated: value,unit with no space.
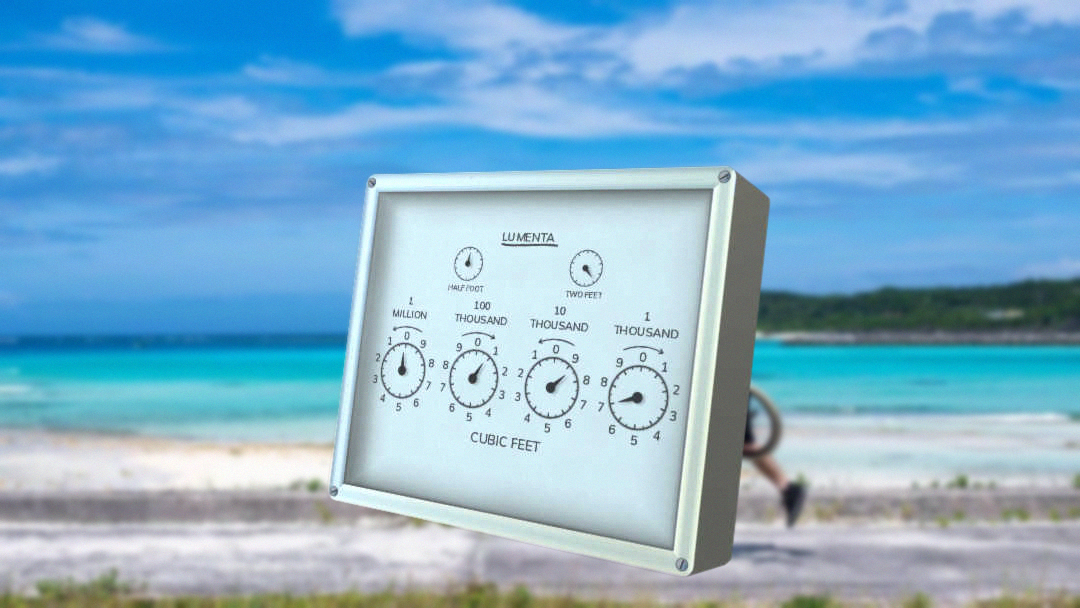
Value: 8700,ft³
